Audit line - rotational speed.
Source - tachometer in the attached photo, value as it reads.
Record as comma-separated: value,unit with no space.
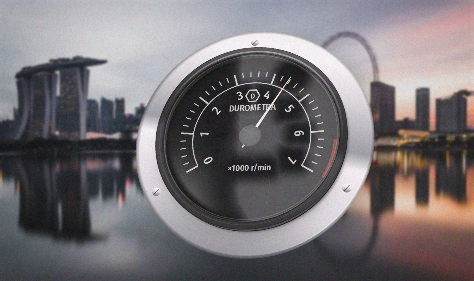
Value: 4400,rpm
